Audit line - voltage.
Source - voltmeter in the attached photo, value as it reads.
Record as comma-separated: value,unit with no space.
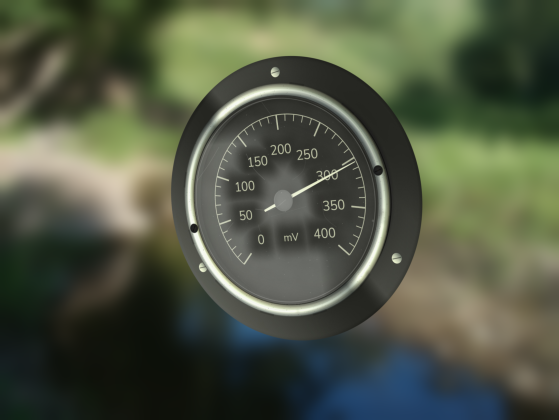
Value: 305,mV
